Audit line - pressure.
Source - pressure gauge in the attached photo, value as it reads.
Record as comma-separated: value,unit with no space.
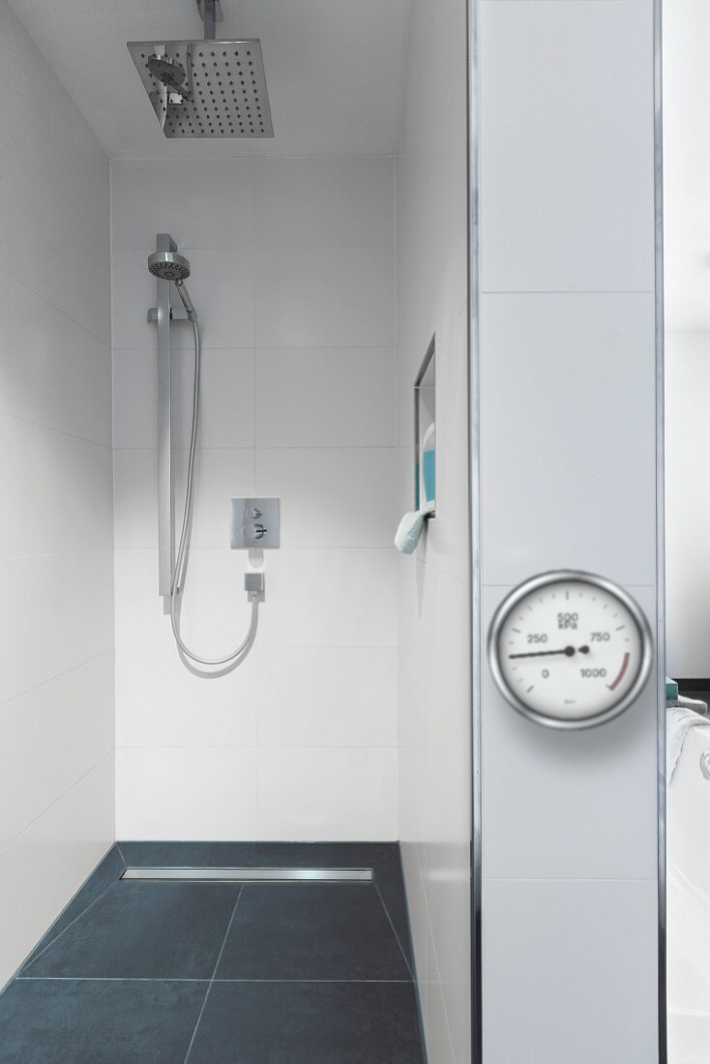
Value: 150,kPa
